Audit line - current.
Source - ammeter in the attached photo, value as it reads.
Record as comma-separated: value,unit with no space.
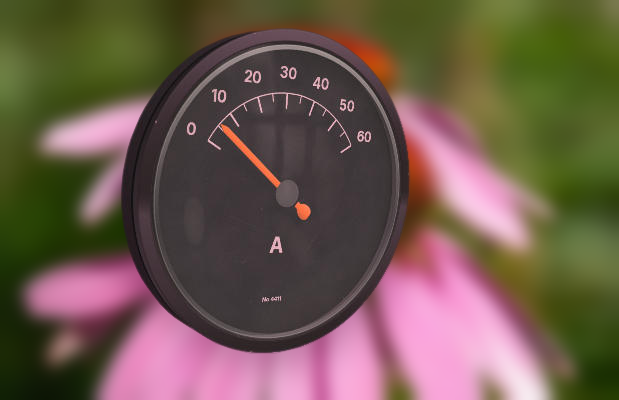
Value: 5,A
